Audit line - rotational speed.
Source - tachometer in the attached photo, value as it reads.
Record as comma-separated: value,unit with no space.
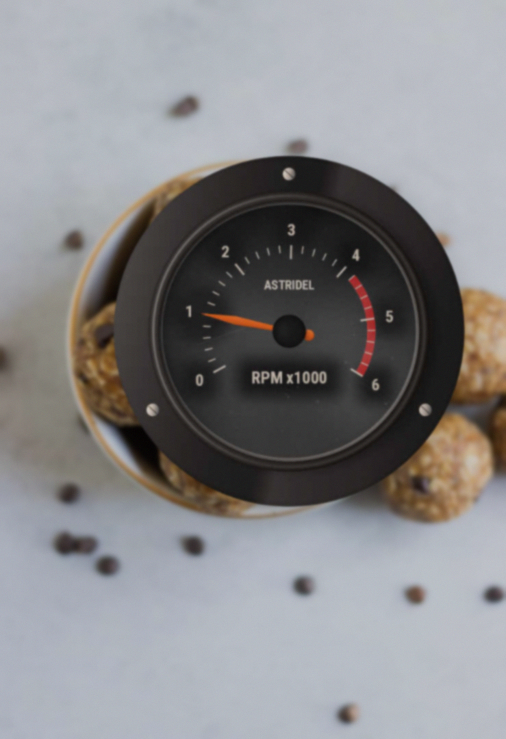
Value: 1000,rpm
